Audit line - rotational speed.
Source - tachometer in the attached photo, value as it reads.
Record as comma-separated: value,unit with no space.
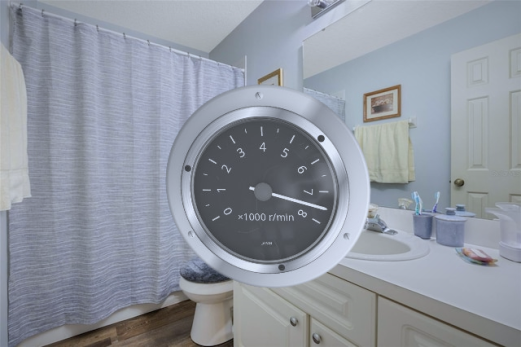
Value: 7500,rpm
